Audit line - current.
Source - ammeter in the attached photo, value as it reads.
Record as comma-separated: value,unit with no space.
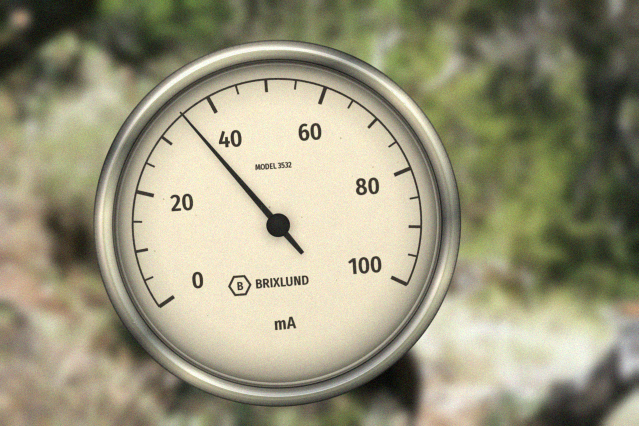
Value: 35,mA
